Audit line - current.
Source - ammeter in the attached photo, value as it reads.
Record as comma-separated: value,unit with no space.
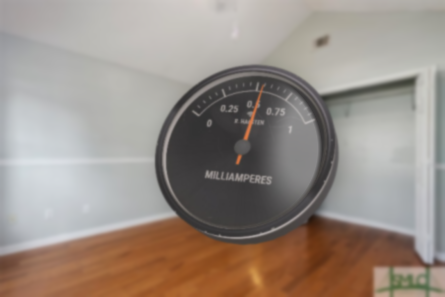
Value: 0.55,mA
